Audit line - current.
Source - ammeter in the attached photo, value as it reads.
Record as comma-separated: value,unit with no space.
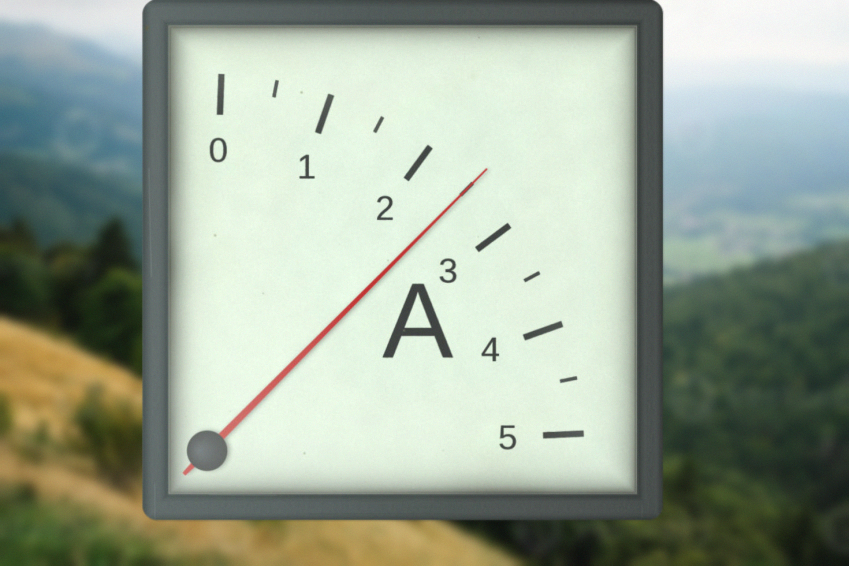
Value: 2.5,A
